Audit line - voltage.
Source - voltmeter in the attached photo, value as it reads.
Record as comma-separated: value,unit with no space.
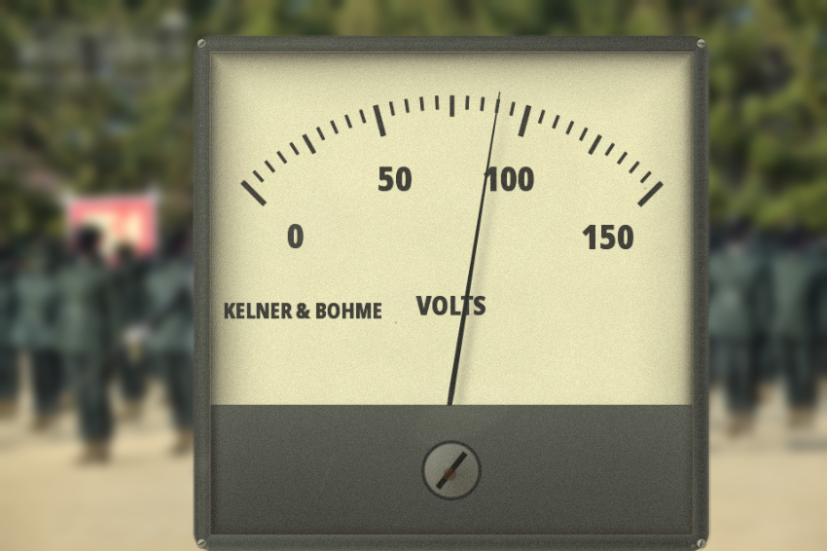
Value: 90,V
